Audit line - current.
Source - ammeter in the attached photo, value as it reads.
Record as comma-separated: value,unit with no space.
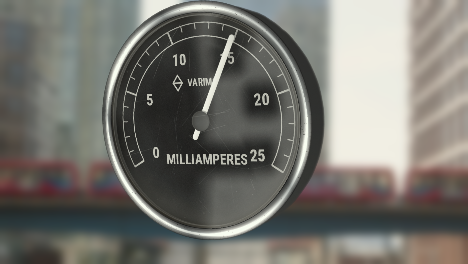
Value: 15,mA
